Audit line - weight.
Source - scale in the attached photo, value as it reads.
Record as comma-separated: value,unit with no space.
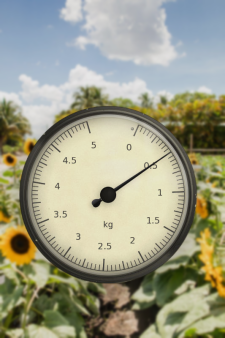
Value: 0.5,kg
